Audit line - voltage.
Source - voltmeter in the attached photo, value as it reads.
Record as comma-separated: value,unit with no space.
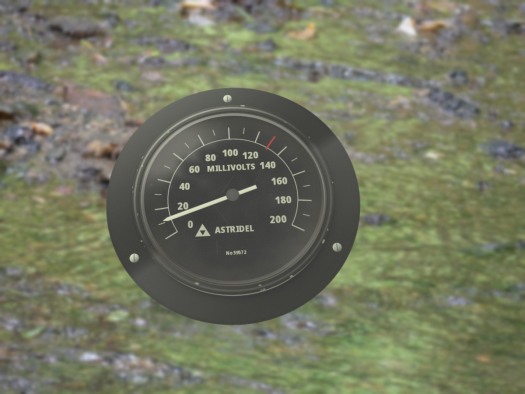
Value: 10,mV
